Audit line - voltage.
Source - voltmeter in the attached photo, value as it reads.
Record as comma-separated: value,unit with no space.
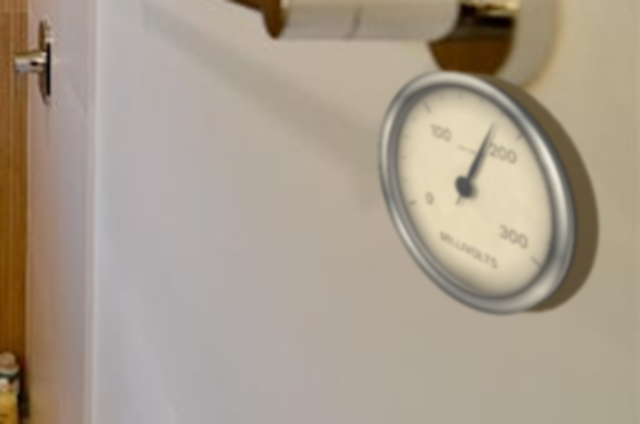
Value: 180,mV
